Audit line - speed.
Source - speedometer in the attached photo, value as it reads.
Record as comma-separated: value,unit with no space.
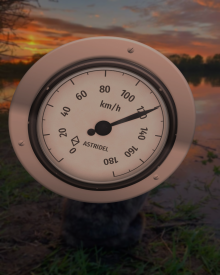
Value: 120,km/h
